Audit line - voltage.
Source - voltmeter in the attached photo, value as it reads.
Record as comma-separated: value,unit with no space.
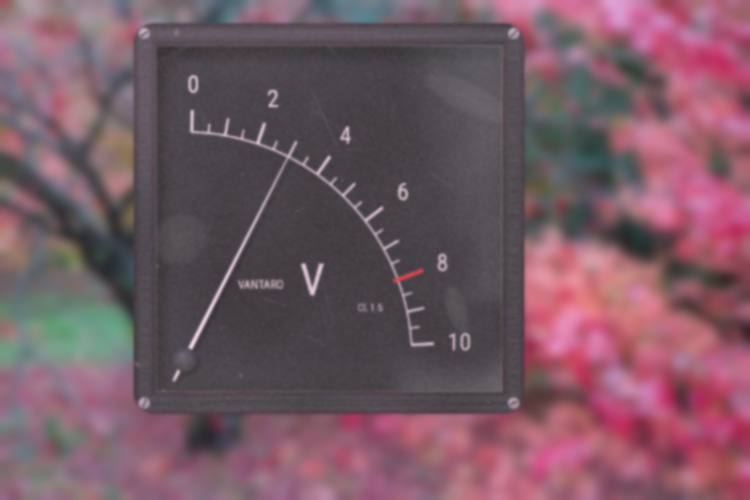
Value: 3,V
